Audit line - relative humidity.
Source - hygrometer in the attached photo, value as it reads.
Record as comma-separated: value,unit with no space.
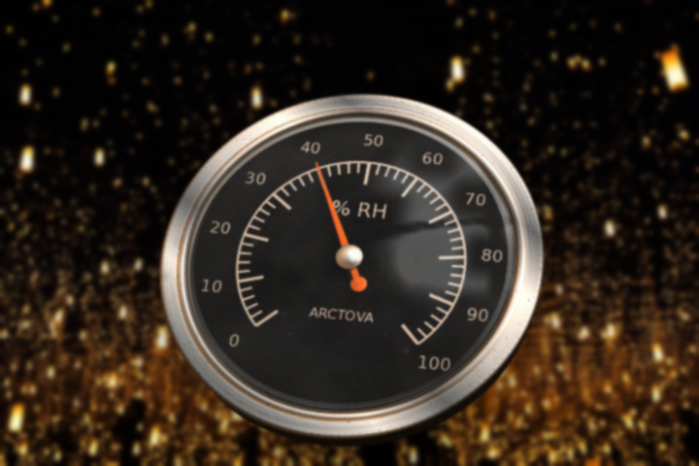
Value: 40,%
